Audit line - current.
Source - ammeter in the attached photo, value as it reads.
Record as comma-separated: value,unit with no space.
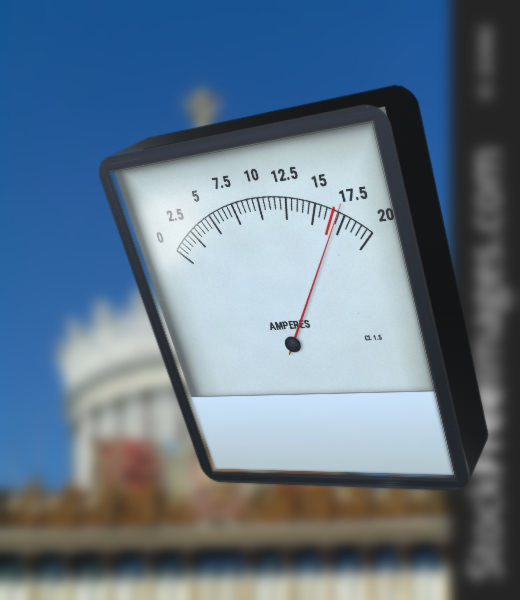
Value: 17,A
